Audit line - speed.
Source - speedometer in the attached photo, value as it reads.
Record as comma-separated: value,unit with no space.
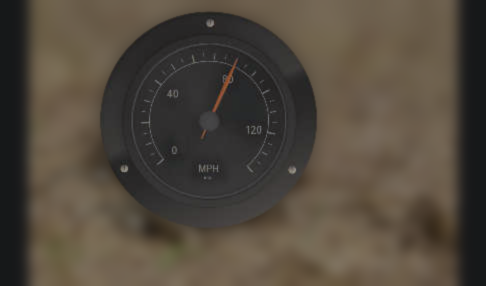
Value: 80,mph
